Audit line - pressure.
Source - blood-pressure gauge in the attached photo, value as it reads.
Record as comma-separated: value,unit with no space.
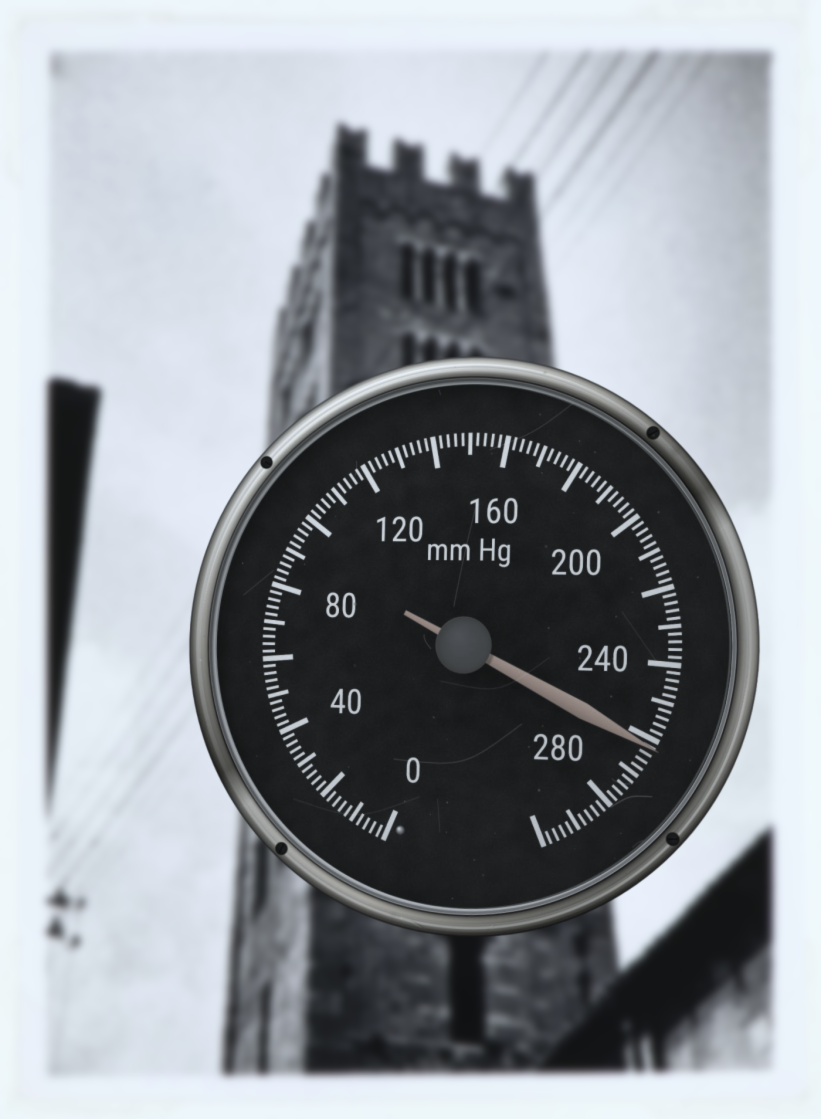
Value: 262,mmHg
